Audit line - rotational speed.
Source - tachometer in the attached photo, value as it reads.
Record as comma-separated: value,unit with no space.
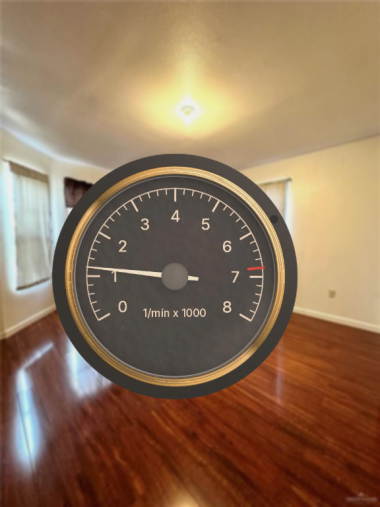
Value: 1200,rpm
